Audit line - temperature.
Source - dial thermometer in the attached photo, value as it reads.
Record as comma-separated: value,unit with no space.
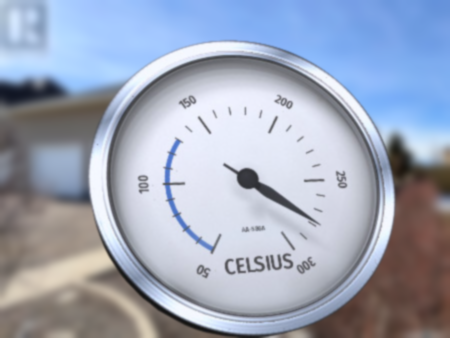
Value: 280,°C
